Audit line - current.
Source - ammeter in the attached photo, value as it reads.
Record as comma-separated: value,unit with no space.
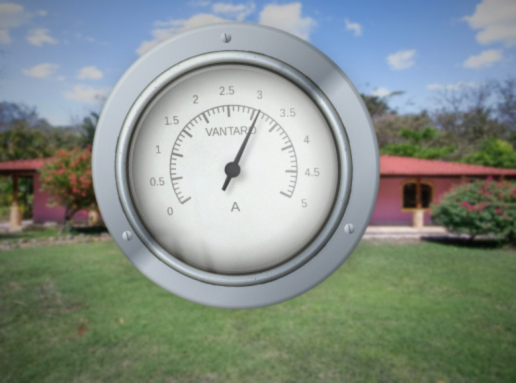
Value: 3.1,A
